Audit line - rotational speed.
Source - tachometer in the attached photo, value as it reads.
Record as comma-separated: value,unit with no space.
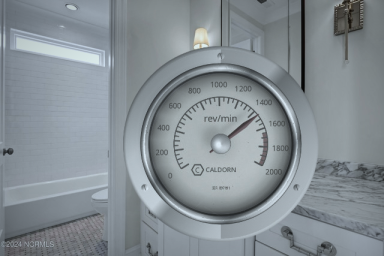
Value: 1450,rpm
